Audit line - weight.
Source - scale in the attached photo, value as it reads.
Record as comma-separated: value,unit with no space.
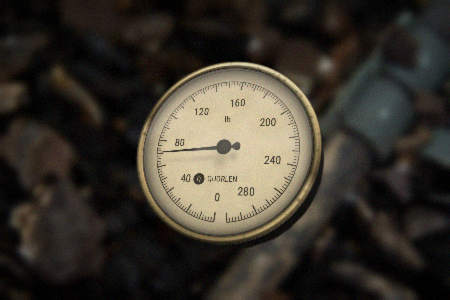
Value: 70,lb
